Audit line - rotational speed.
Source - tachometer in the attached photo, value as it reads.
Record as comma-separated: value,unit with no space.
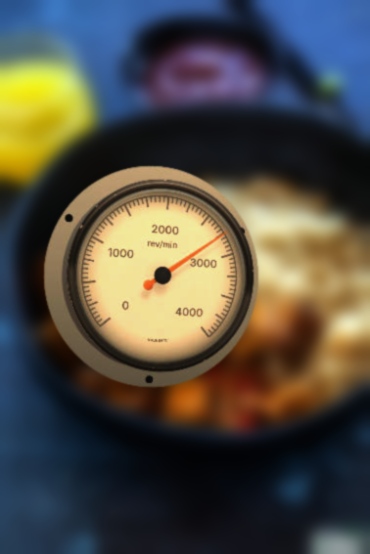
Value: 2750,rpm
